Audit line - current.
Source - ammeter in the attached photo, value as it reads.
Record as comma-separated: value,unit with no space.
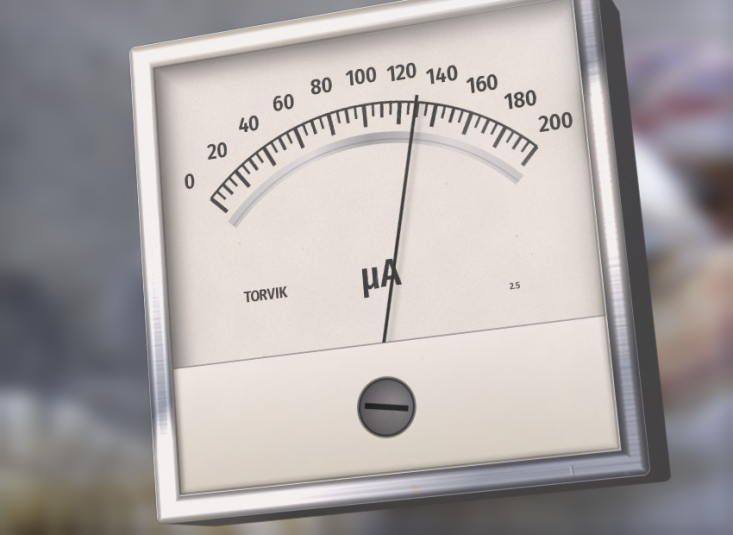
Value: 130,µA
